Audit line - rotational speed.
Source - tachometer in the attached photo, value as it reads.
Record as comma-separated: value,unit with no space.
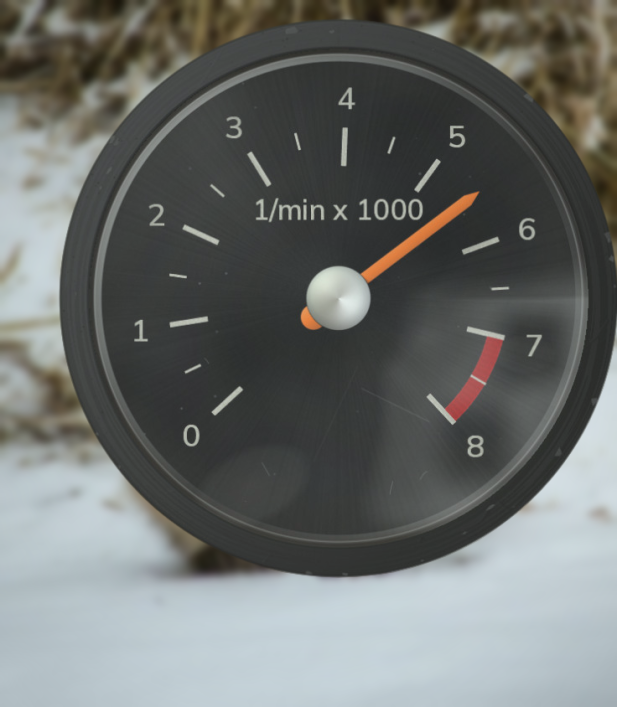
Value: 5500,rpm
